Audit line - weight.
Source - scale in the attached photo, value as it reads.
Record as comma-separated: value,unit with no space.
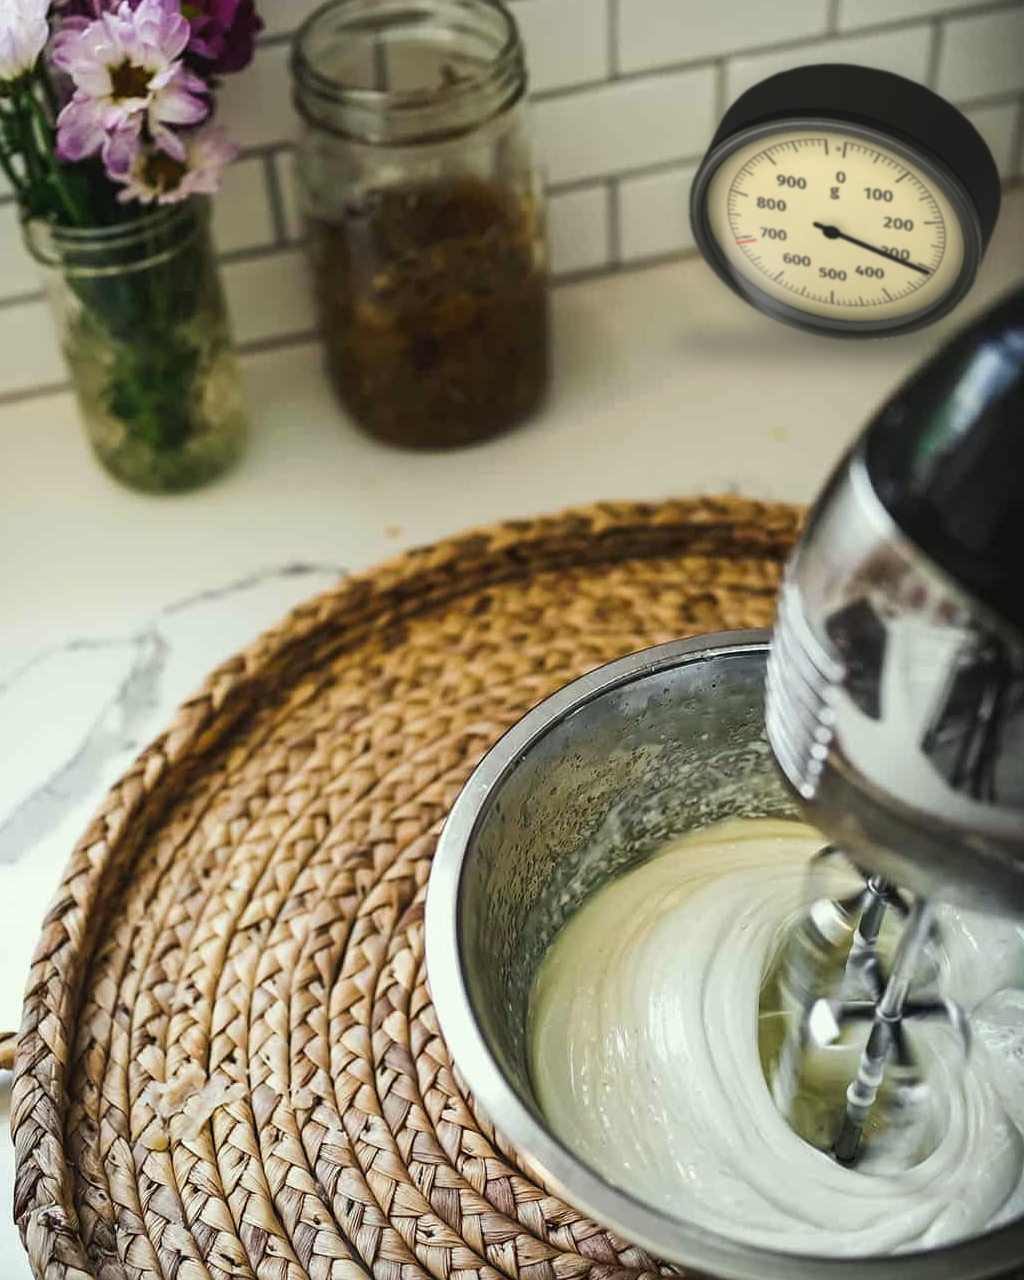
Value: 300,g
